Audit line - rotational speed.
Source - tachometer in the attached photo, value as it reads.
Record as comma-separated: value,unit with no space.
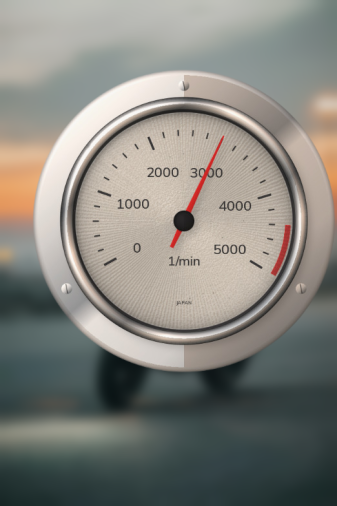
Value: 3000,rpm
